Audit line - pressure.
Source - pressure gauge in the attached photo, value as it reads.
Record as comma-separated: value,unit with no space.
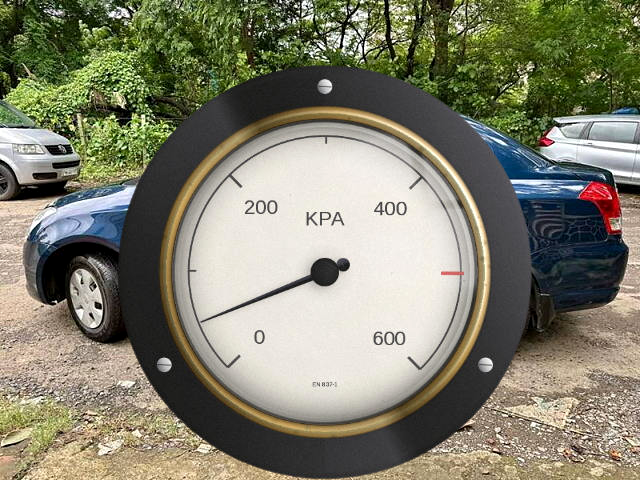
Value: 50,kPa
